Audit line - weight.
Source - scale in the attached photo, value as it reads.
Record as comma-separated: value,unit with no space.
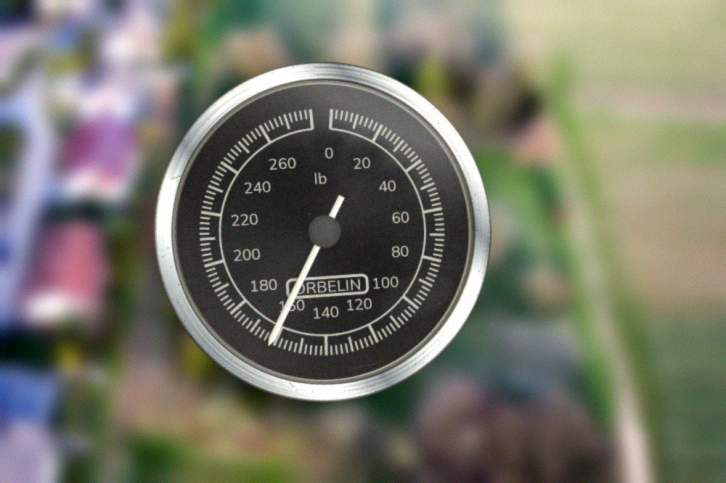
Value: 162,lb
